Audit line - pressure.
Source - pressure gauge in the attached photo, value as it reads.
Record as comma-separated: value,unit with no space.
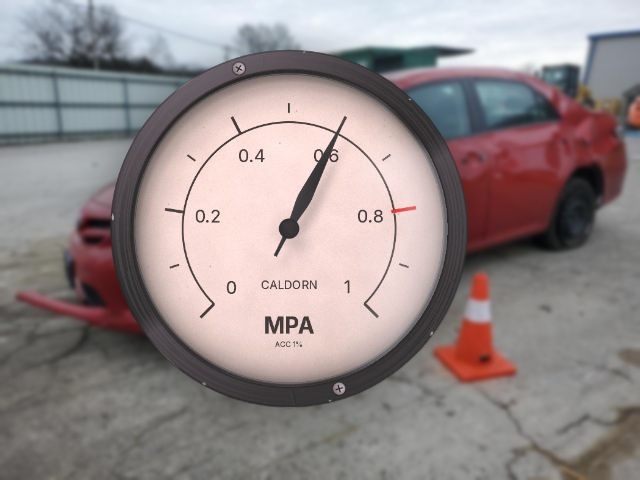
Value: 0.6,MPa
